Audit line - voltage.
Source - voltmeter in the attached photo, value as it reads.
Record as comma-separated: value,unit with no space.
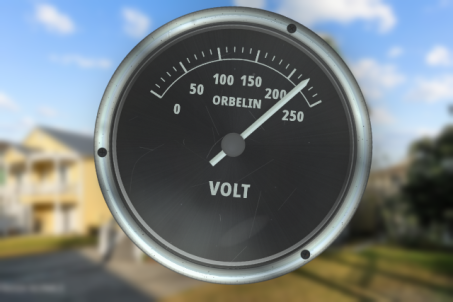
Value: 220,V
